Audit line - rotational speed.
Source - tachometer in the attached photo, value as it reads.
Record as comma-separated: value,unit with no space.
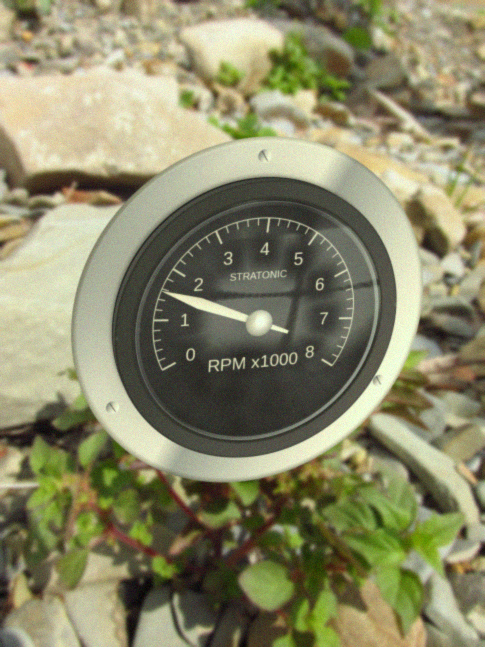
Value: 1600,rpm
